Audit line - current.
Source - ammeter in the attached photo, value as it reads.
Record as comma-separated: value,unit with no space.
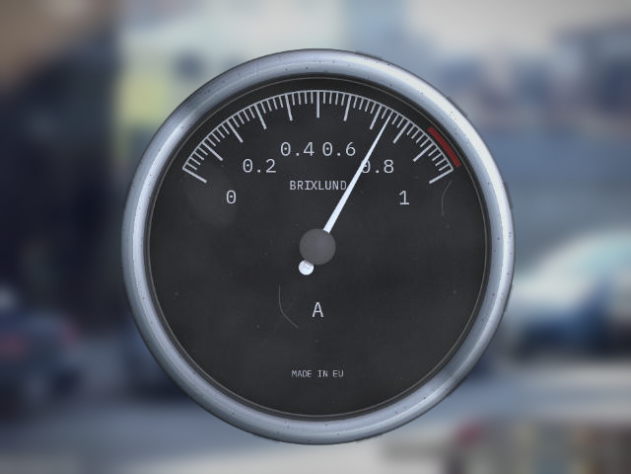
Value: 0.74,A
